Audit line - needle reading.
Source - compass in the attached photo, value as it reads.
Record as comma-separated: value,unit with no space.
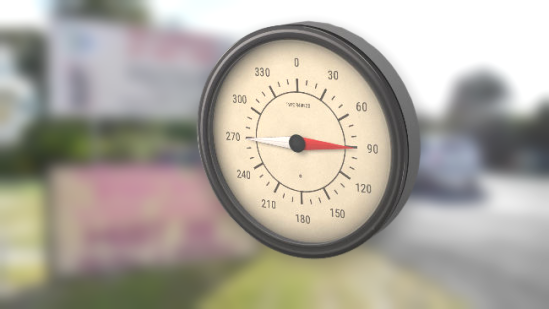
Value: 90,°
